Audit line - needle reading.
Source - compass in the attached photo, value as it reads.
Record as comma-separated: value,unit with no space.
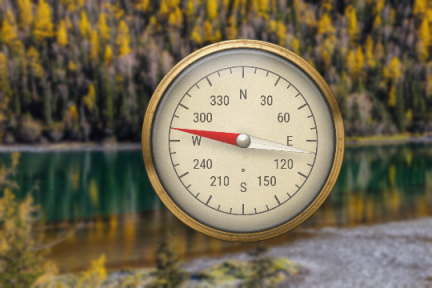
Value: 280,°
